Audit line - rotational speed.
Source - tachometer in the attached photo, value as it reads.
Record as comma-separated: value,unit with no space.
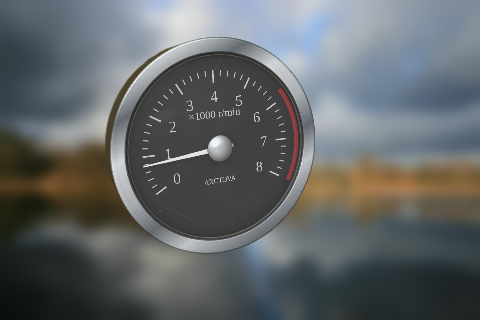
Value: 800,rpm
